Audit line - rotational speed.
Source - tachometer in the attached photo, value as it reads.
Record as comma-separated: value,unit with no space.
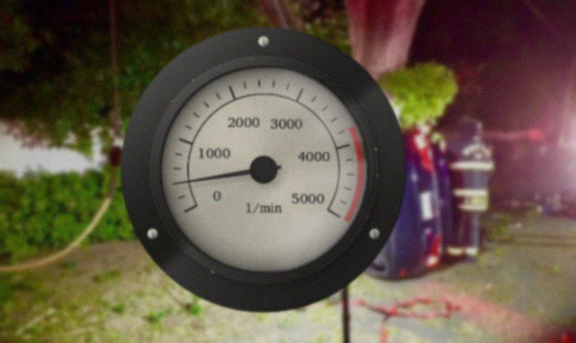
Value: 400,rpm
